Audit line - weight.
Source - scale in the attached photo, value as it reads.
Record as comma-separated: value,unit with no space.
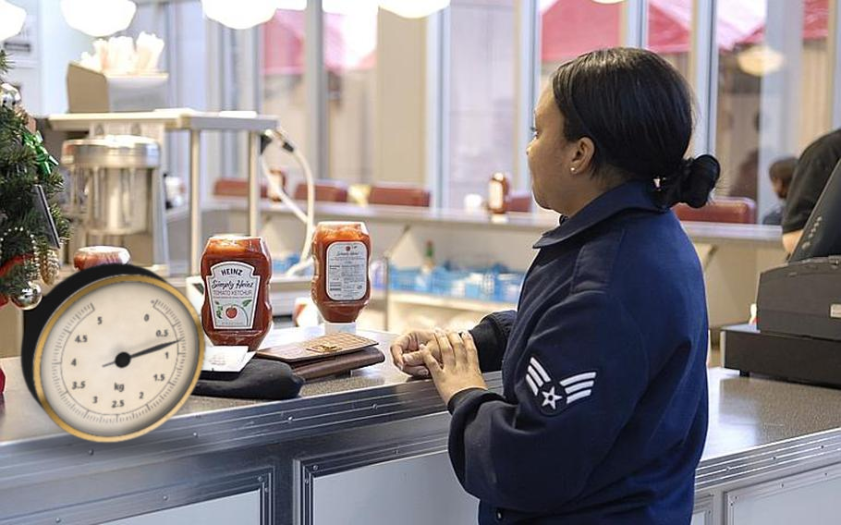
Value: 0.75,kg
